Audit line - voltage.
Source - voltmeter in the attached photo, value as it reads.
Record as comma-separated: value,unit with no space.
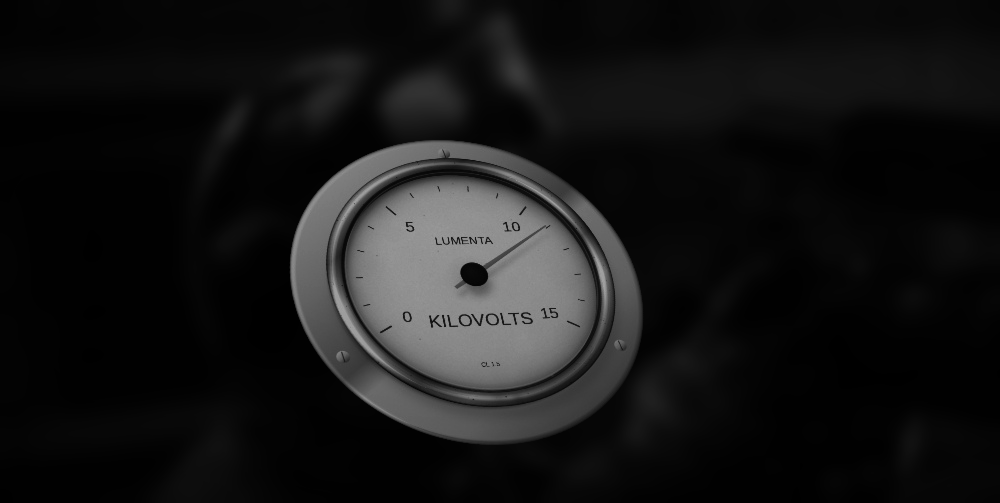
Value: 11,kV
